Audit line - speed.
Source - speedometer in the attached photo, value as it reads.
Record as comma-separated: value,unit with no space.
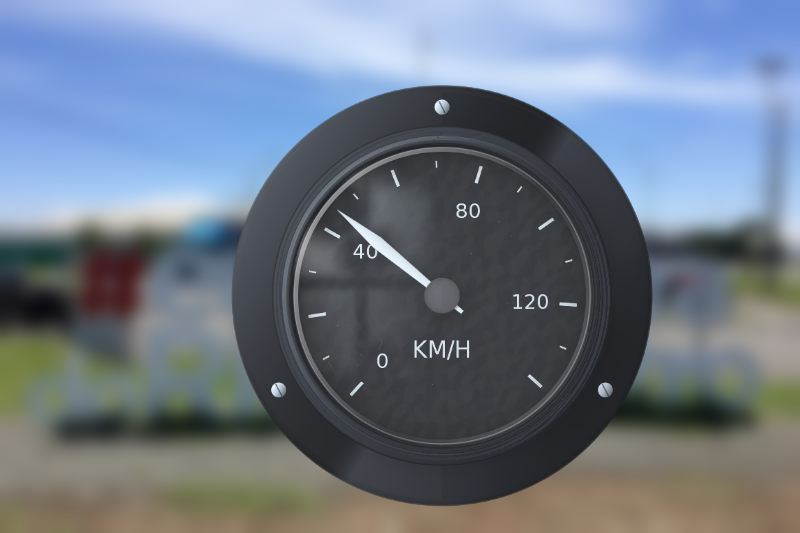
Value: 45,km/h
